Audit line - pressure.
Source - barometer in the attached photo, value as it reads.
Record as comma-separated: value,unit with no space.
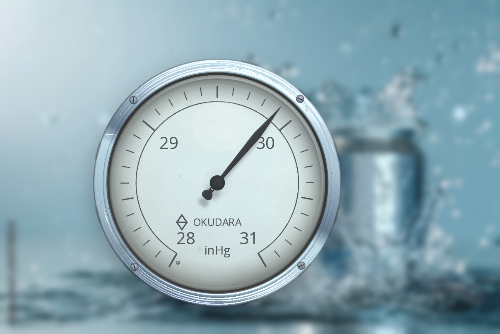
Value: 29.9,inHg
